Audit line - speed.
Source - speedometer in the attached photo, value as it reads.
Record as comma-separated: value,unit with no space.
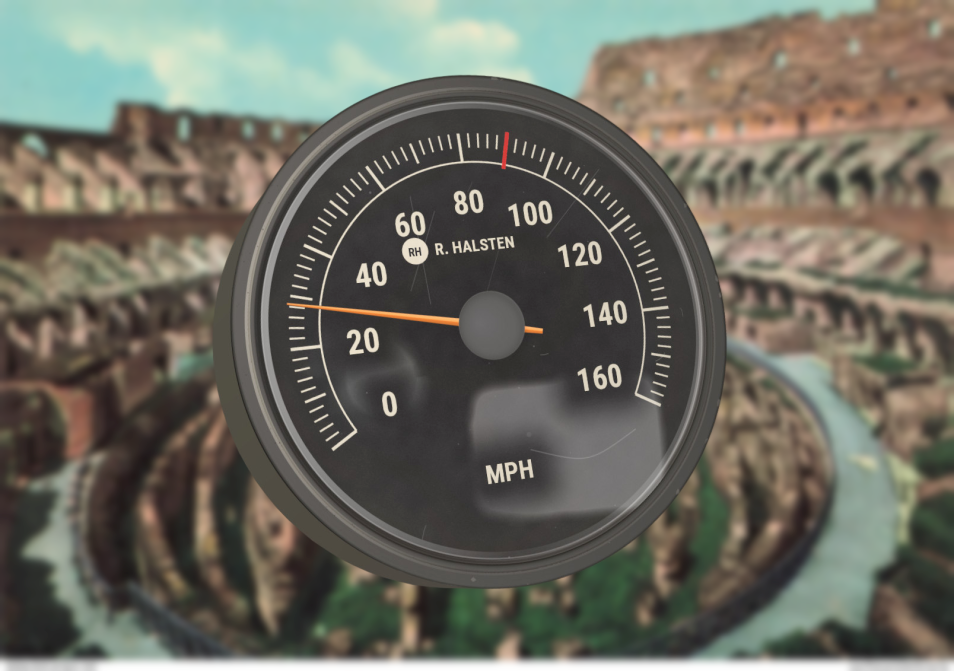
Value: 28,mph
